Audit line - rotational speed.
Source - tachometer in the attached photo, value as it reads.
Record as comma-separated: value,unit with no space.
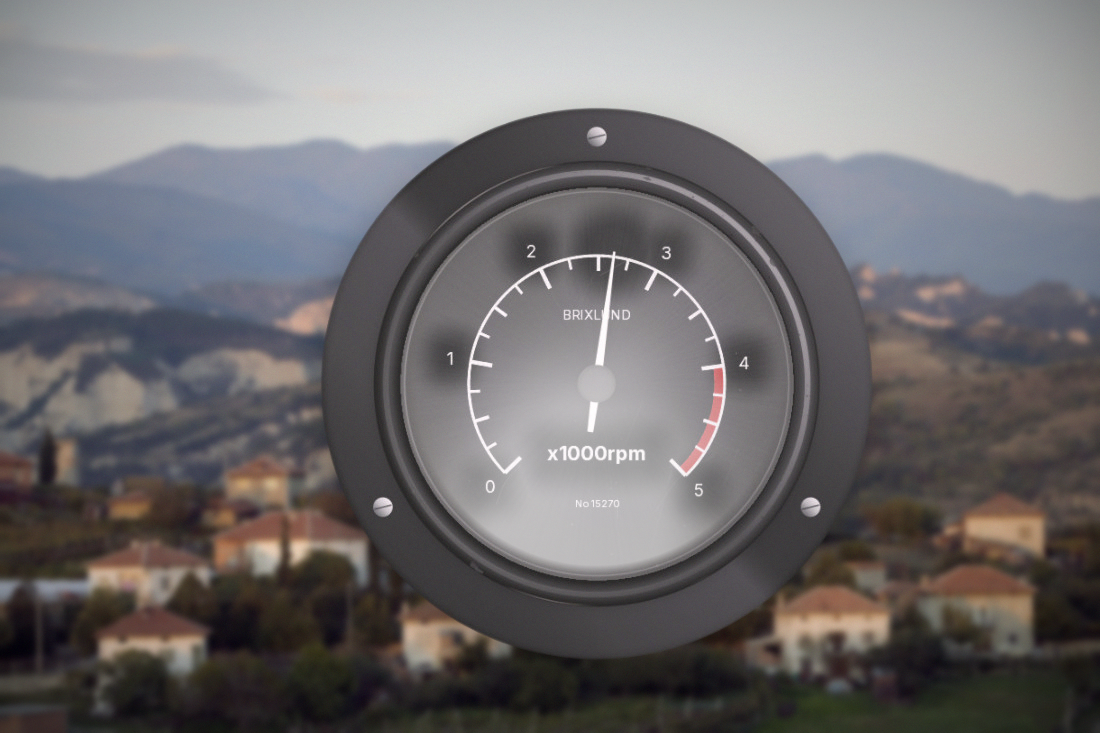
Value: 2625,rpm
